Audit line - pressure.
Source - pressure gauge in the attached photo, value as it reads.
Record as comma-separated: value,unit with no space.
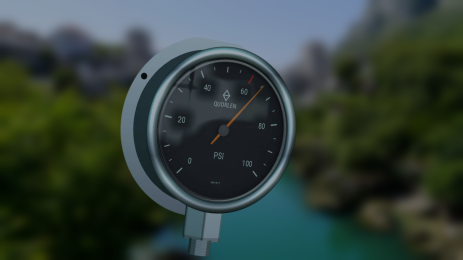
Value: 65,psi
